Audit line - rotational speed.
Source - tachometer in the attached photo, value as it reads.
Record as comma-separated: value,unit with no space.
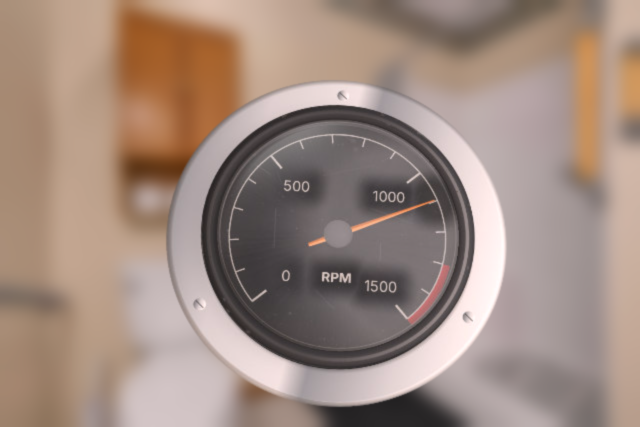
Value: 1100,rpm
